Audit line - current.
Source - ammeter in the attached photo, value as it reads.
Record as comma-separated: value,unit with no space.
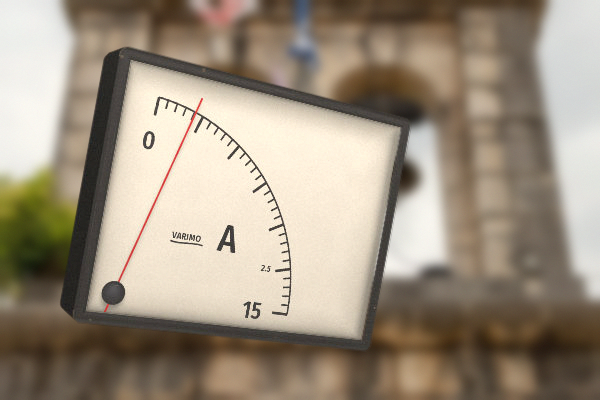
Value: 2,A
